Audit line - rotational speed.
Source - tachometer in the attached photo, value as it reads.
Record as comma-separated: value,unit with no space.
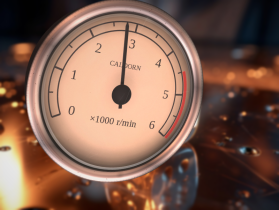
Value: 2750,rpm
